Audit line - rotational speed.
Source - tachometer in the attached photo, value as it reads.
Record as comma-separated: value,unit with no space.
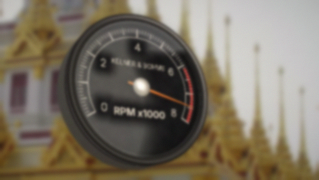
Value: 7500,rpm
